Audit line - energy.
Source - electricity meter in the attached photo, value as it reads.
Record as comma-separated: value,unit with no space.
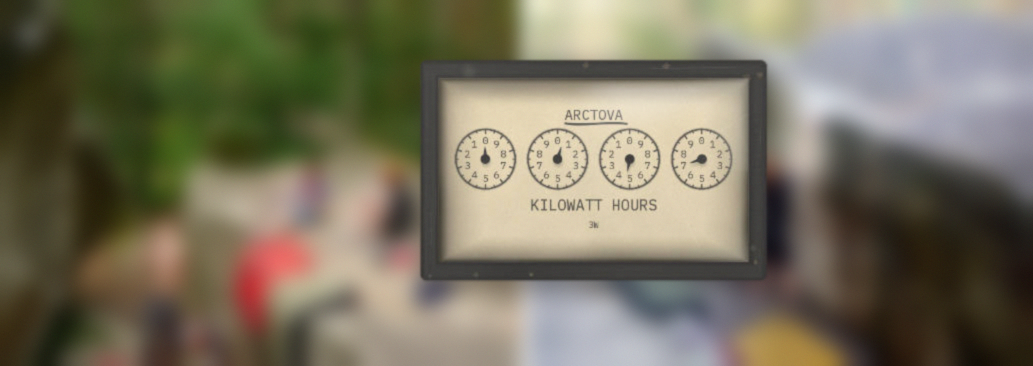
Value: 47,kWh
